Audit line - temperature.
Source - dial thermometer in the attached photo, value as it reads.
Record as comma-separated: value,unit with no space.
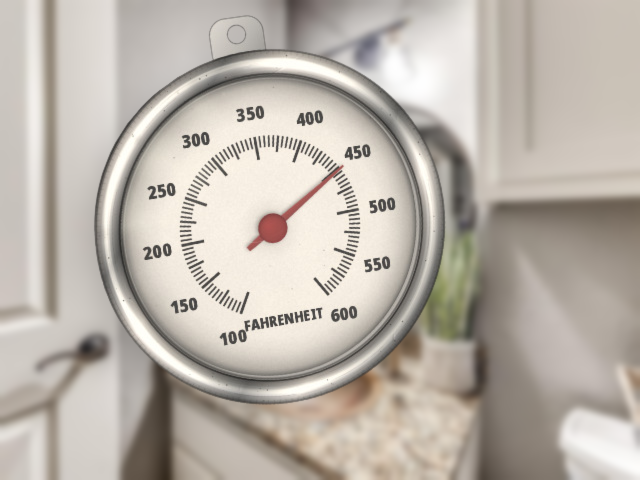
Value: 450,°F
